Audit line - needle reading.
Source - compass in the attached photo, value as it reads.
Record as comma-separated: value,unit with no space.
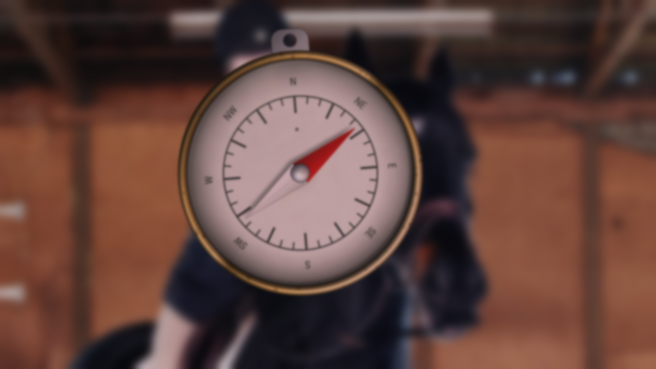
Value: 55,°
